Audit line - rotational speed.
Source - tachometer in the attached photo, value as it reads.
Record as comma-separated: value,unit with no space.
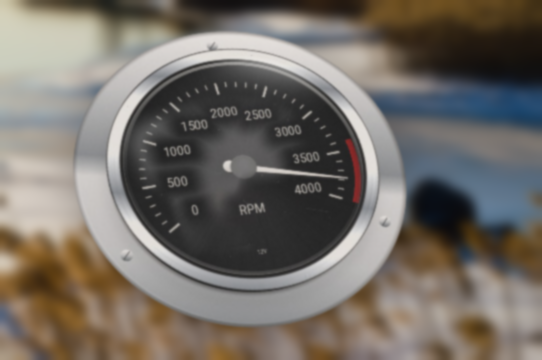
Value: 3800,rpm
